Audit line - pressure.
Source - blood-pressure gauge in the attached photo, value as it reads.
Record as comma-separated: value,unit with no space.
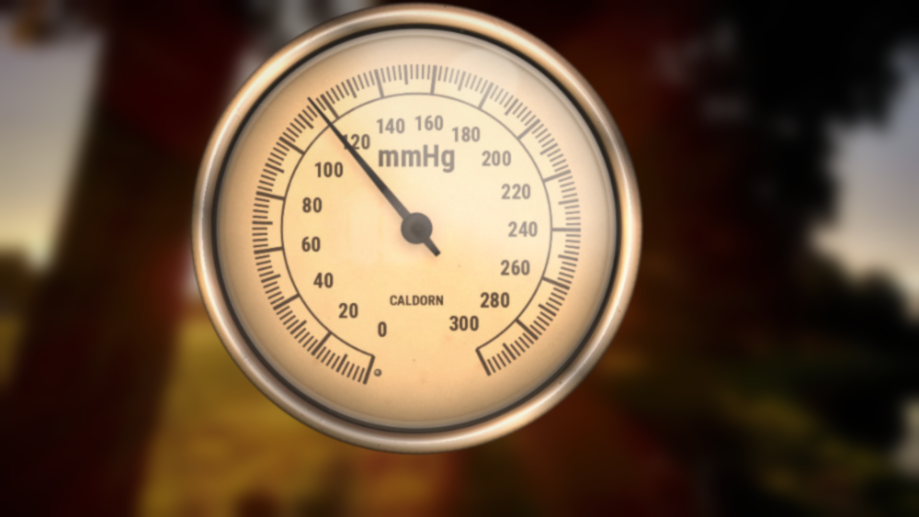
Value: 116,mmHg
